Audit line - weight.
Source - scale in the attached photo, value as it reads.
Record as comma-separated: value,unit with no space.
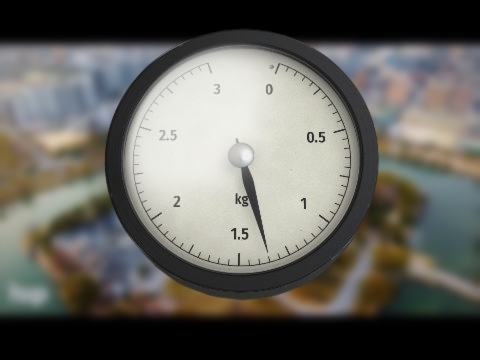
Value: 1.35,kg
